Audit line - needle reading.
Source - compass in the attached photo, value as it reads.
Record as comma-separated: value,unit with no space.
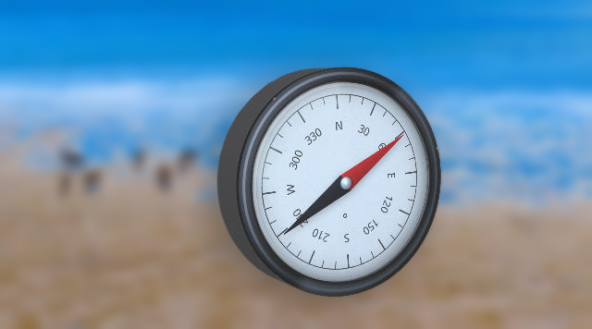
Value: 60,°
